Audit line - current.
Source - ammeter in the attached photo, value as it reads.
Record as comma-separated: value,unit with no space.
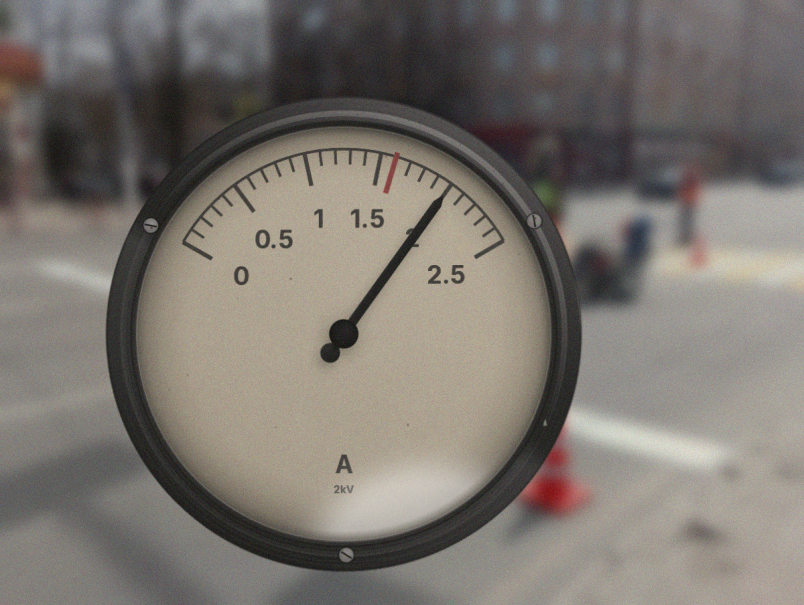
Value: 2,A
